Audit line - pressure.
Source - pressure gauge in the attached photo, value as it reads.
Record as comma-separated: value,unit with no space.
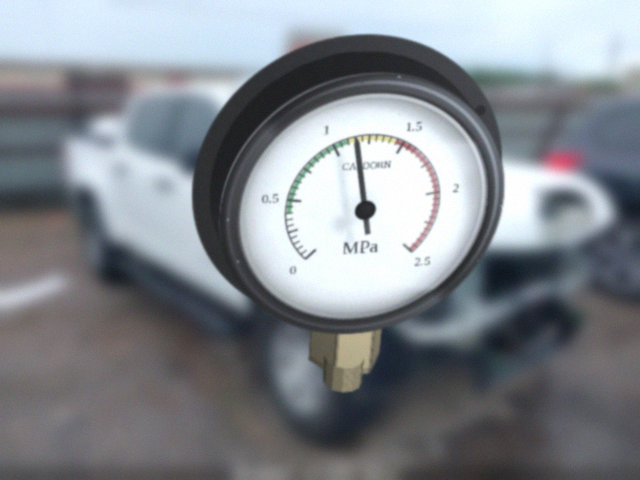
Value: 1.15,MPa
